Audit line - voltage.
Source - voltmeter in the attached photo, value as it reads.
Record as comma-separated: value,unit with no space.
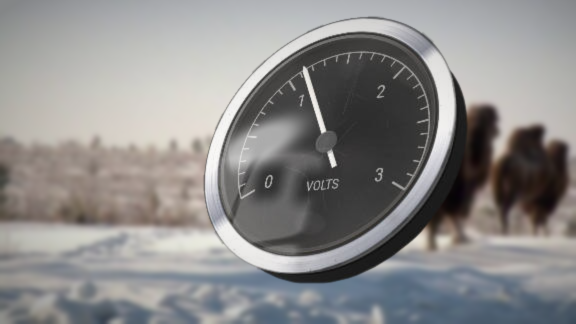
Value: 1.15,V
